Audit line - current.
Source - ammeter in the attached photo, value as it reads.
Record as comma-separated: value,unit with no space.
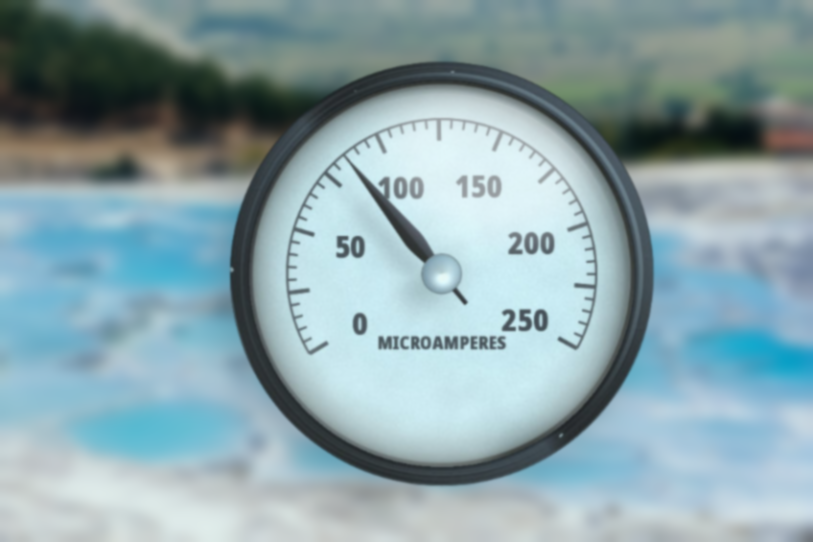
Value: 85,µA
